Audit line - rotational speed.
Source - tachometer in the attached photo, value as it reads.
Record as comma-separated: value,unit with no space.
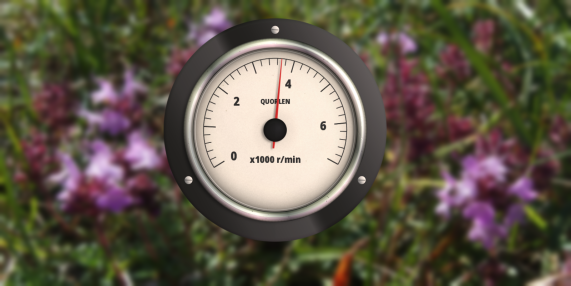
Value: 3700,rpm
